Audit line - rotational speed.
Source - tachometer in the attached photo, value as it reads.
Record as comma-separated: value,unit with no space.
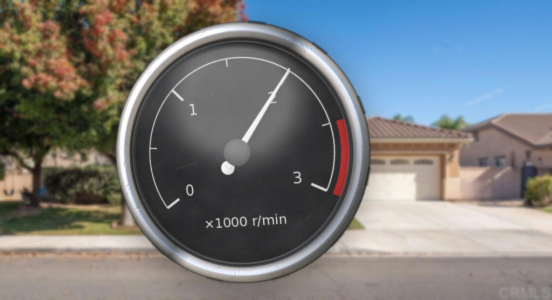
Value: 2000,rpm
